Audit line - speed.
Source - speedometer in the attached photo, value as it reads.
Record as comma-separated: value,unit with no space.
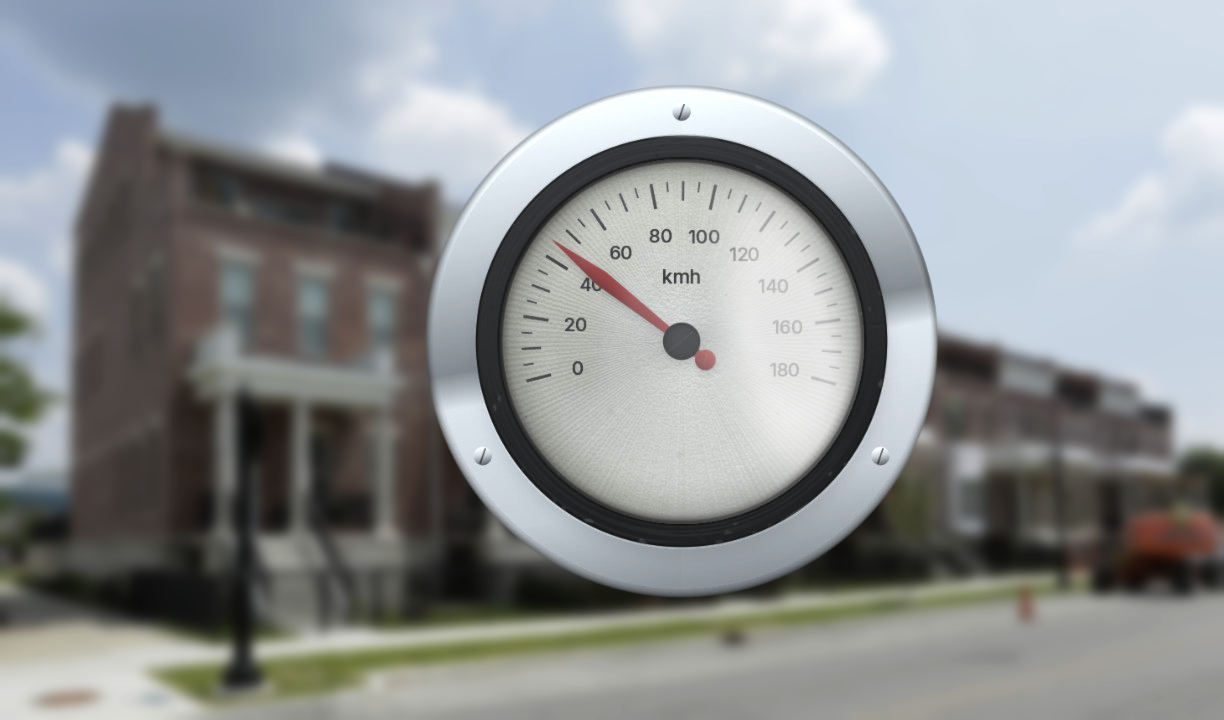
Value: 45,km/h
